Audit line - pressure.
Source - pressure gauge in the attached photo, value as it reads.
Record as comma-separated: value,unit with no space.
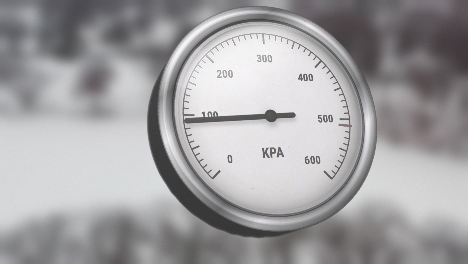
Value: 90,kPa
